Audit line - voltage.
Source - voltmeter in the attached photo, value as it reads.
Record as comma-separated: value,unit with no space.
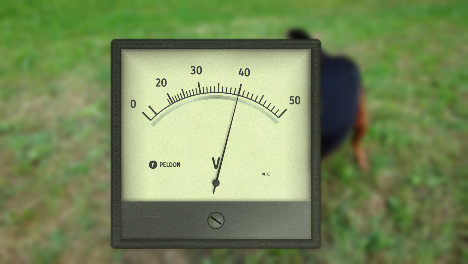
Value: 40,V
